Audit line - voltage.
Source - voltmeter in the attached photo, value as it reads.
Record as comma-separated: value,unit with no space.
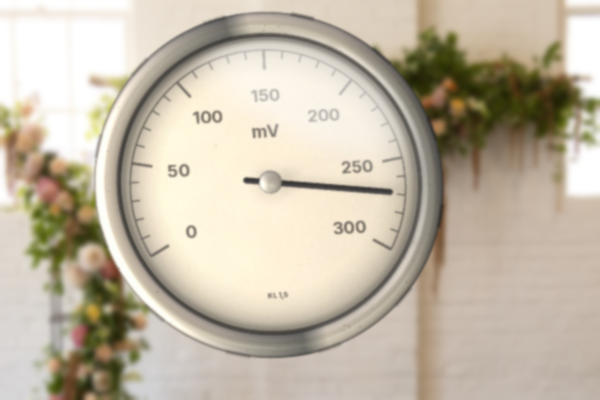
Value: 270,mV
